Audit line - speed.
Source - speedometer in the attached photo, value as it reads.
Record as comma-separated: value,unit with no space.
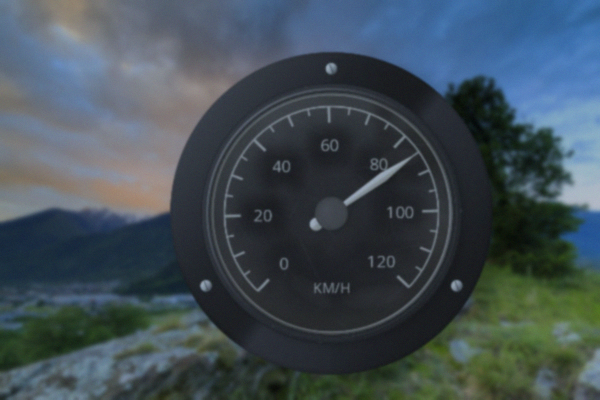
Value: 85,km/h
